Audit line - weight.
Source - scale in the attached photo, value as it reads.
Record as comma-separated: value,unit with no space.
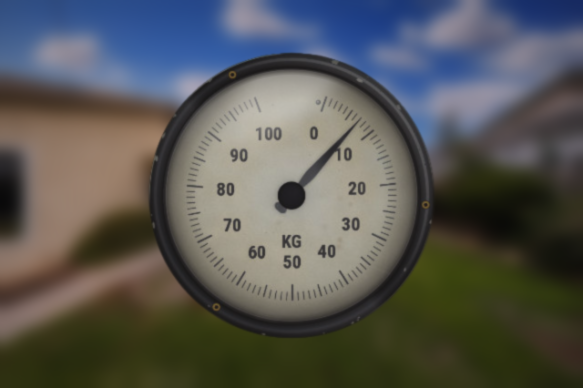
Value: 7,kg
